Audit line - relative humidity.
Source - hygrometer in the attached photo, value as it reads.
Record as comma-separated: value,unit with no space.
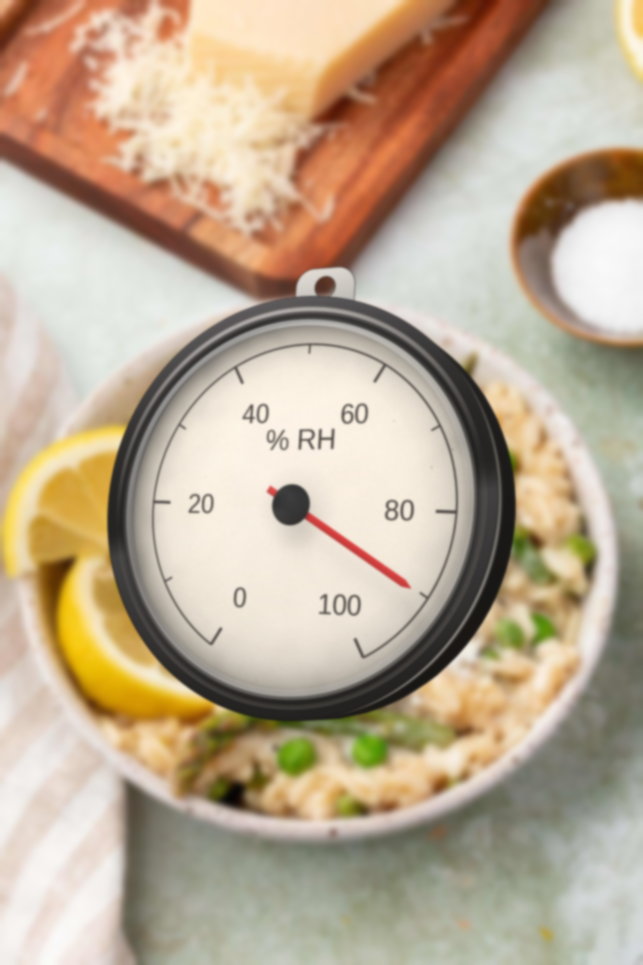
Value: 90,%
